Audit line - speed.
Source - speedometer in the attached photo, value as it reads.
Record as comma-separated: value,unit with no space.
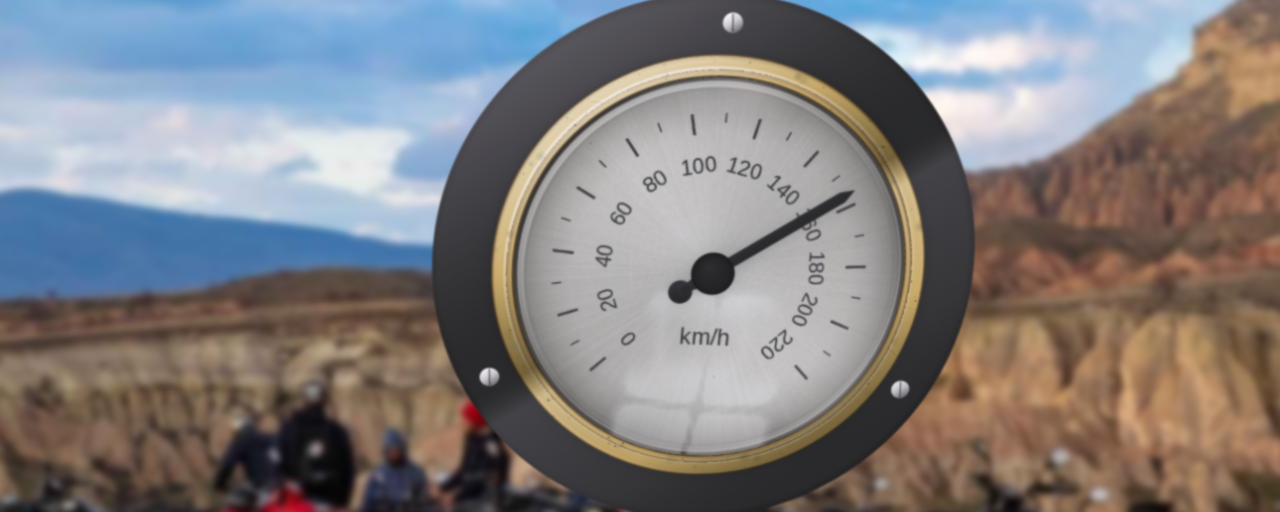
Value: 155,km/h
